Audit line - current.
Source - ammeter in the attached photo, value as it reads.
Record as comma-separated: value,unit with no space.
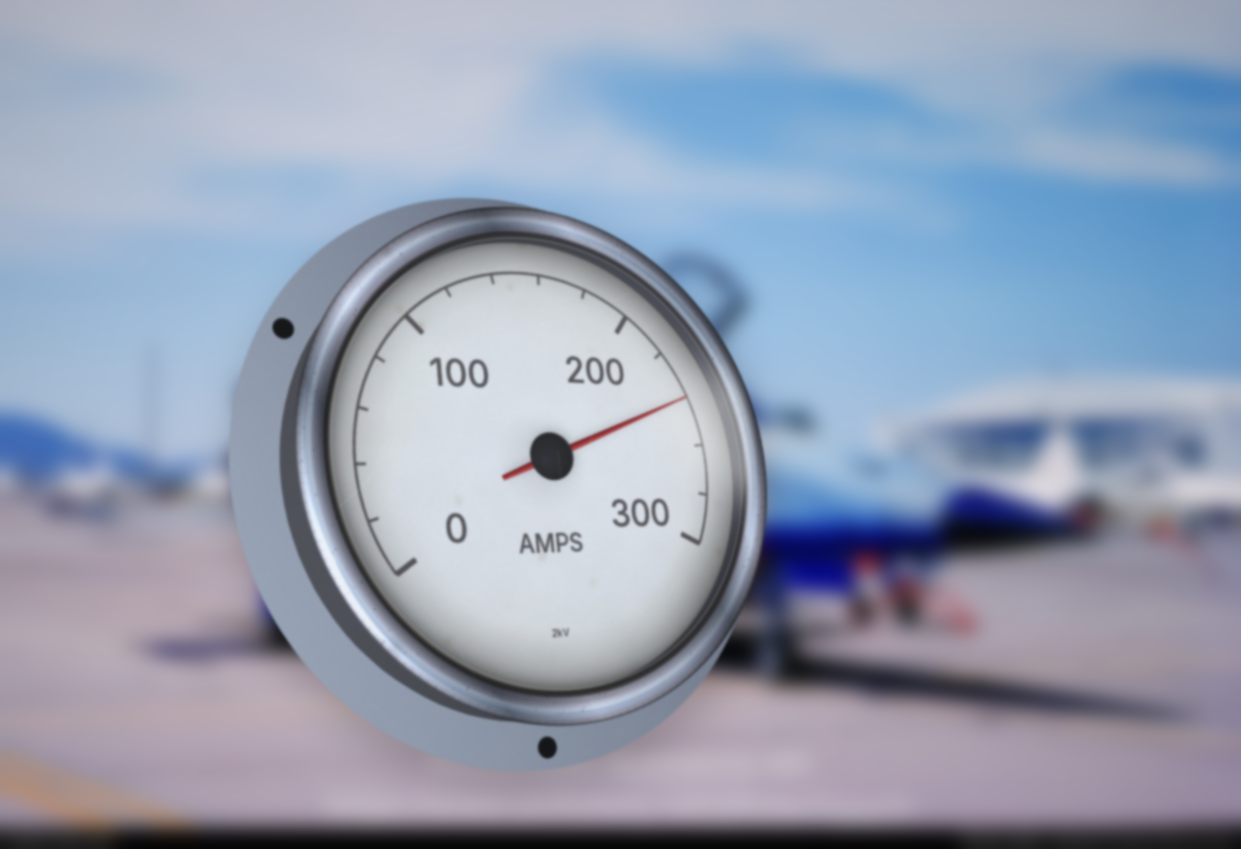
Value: 240,A
